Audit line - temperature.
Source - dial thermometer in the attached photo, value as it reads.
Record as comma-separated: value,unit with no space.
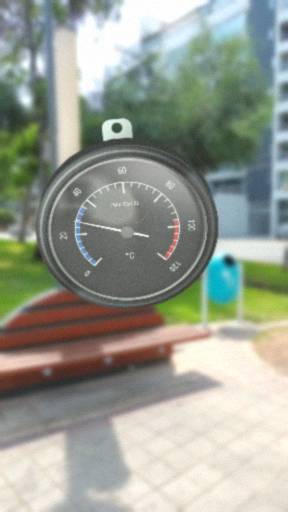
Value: 28,°C
